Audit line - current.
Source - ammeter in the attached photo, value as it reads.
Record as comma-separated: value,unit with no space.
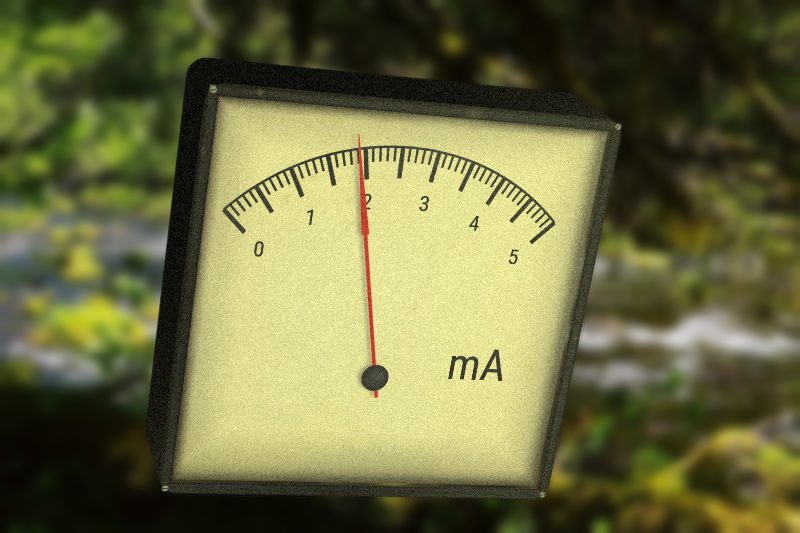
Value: 1.9,mA
